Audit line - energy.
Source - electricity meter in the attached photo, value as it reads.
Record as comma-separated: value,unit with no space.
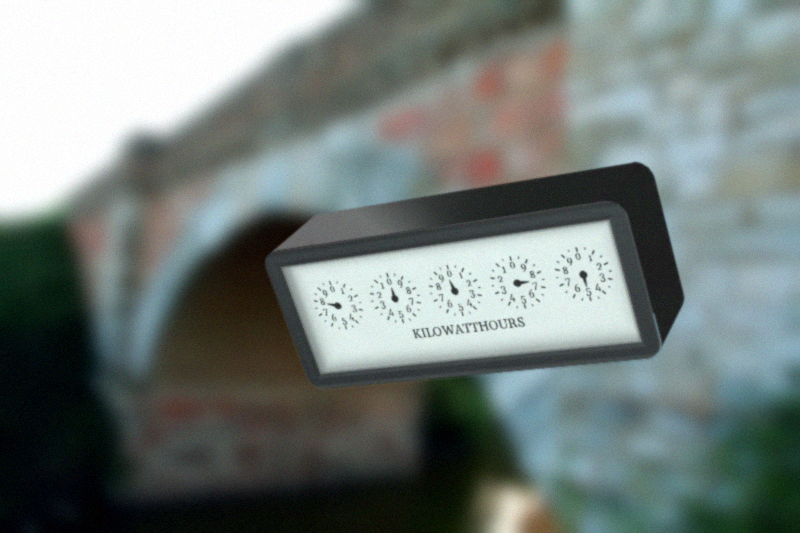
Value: 79975,kWh
